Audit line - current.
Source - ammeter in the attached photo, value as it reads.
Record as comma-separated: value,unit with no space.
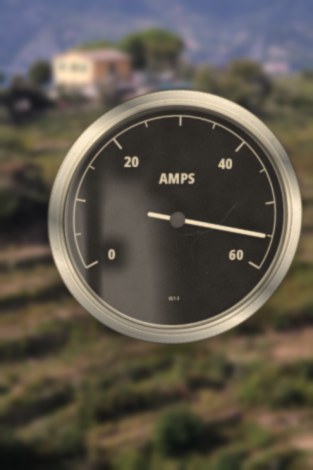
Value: 55,A
